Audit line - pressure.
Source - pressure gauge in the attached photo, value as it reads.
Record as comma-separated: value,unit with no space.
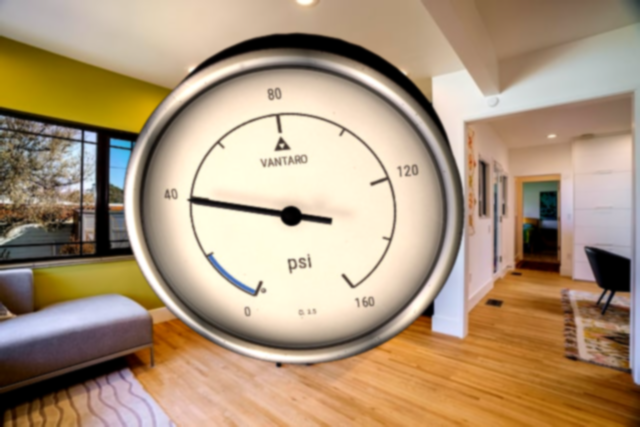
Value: 40,psi
